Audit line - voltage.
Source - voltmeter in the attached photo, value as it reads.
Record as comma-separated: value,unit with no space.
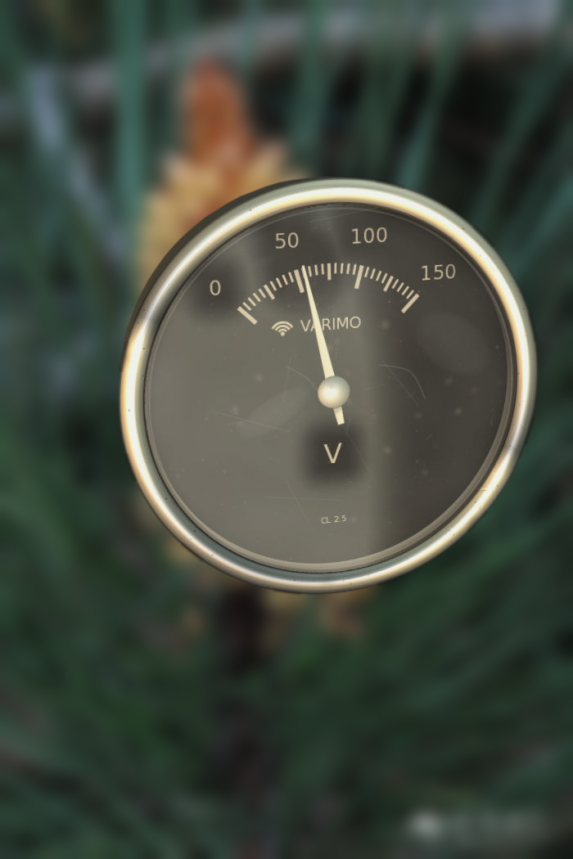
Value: 55,V
